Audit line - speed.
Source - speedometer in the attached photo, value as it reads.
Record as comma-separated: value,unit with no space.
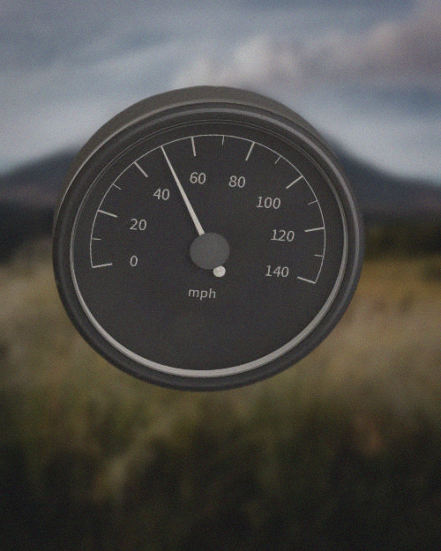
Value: 50,mph
